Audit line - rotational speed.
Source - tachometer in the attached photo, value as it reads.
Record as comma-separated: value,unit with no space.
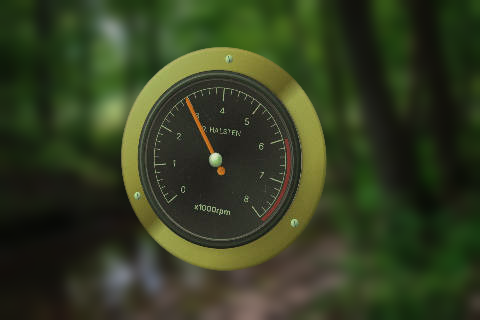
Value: 3000,rpm
